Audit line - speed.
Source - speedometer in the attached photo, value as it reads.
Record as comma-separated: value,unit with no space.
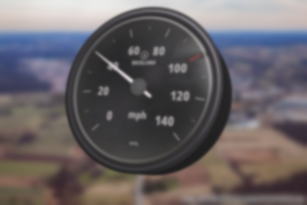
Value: 40,mph
